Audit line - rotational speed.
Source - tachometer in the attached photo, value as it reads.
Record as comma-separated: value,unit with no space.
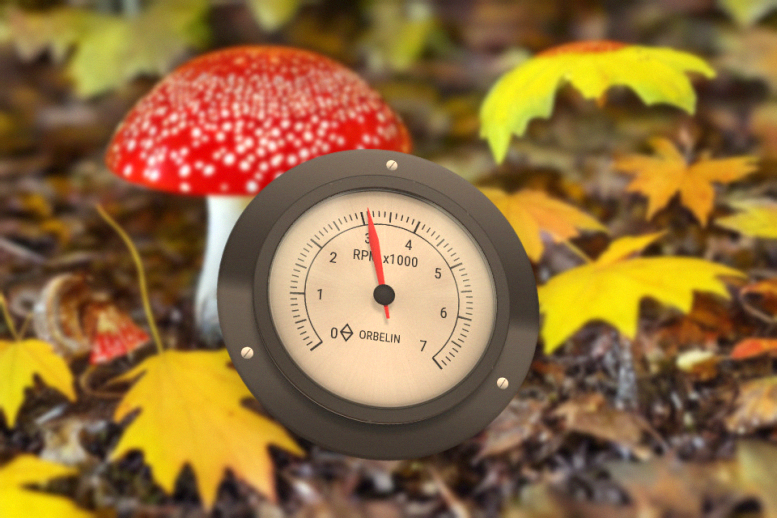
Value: 3100,rpm
